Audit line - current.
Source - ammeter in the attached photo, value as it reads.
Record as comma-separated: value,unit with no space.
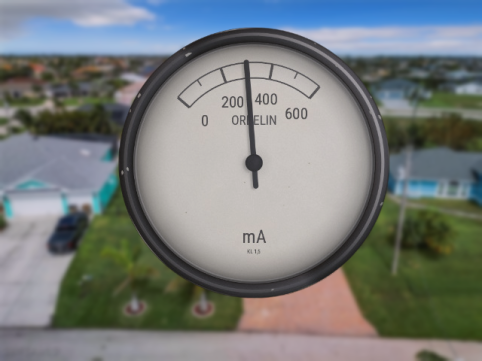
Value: 300,mA
